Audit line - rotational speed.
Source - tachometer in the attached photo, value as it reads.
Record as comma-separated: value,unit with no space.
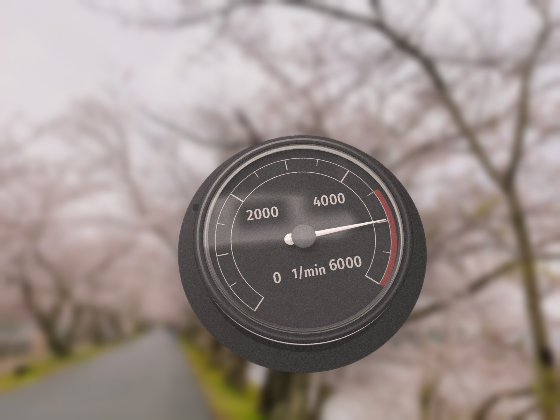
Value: 5000,rpm
